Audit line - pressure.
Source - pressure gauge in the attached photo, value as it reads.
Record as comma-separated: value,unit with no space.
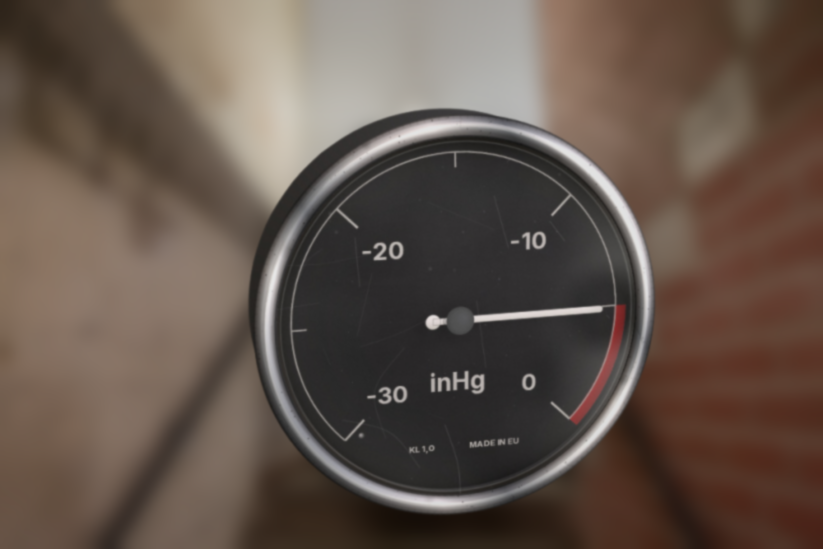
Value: -5,inHg
